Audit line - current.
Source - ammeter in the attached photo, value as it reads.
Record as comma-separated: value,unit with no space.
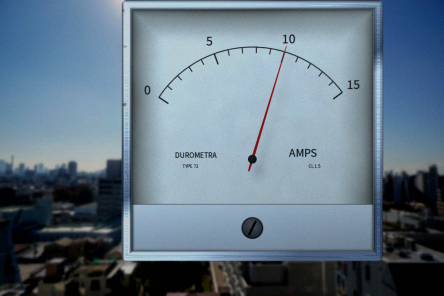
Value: 10,A
